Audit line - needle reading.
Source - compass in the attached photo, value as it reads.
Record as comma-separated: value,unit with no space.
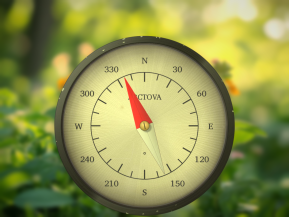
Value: 337.5,°
